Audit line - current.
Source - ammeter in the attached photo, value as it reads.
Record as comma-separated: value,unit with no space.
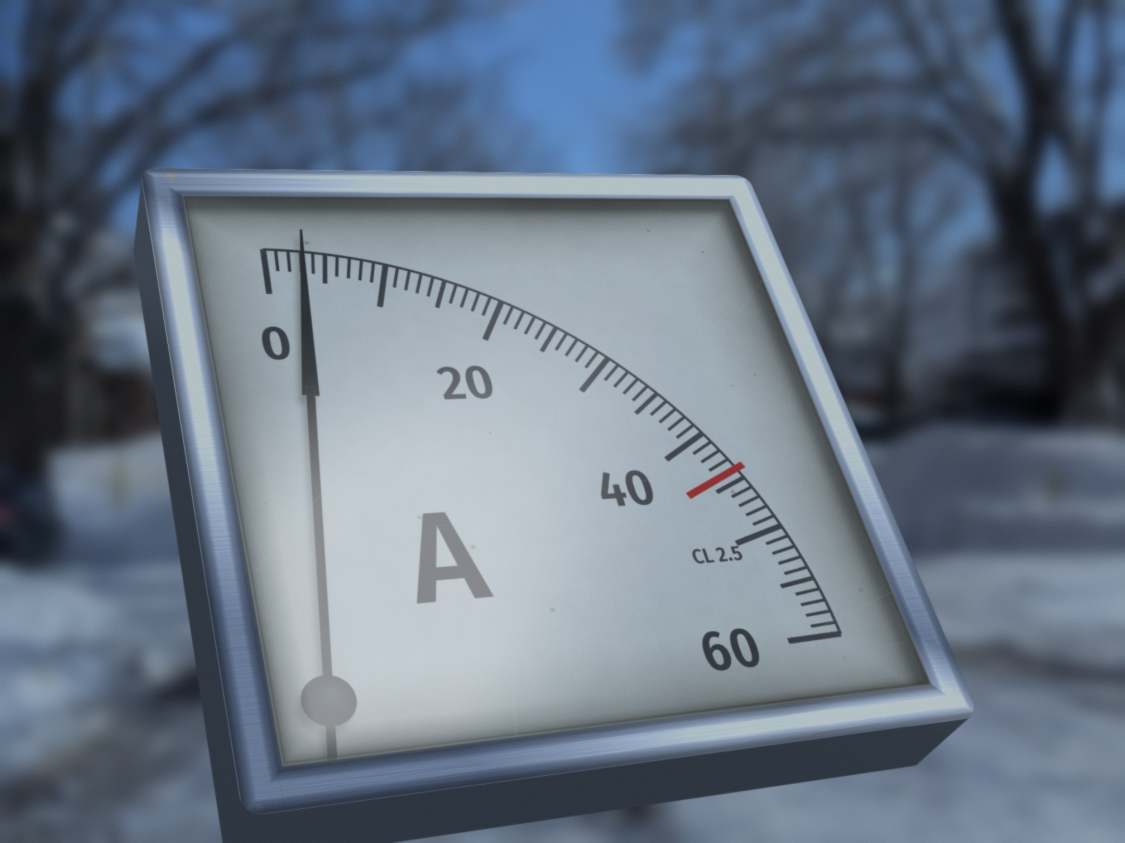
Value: 3,A
